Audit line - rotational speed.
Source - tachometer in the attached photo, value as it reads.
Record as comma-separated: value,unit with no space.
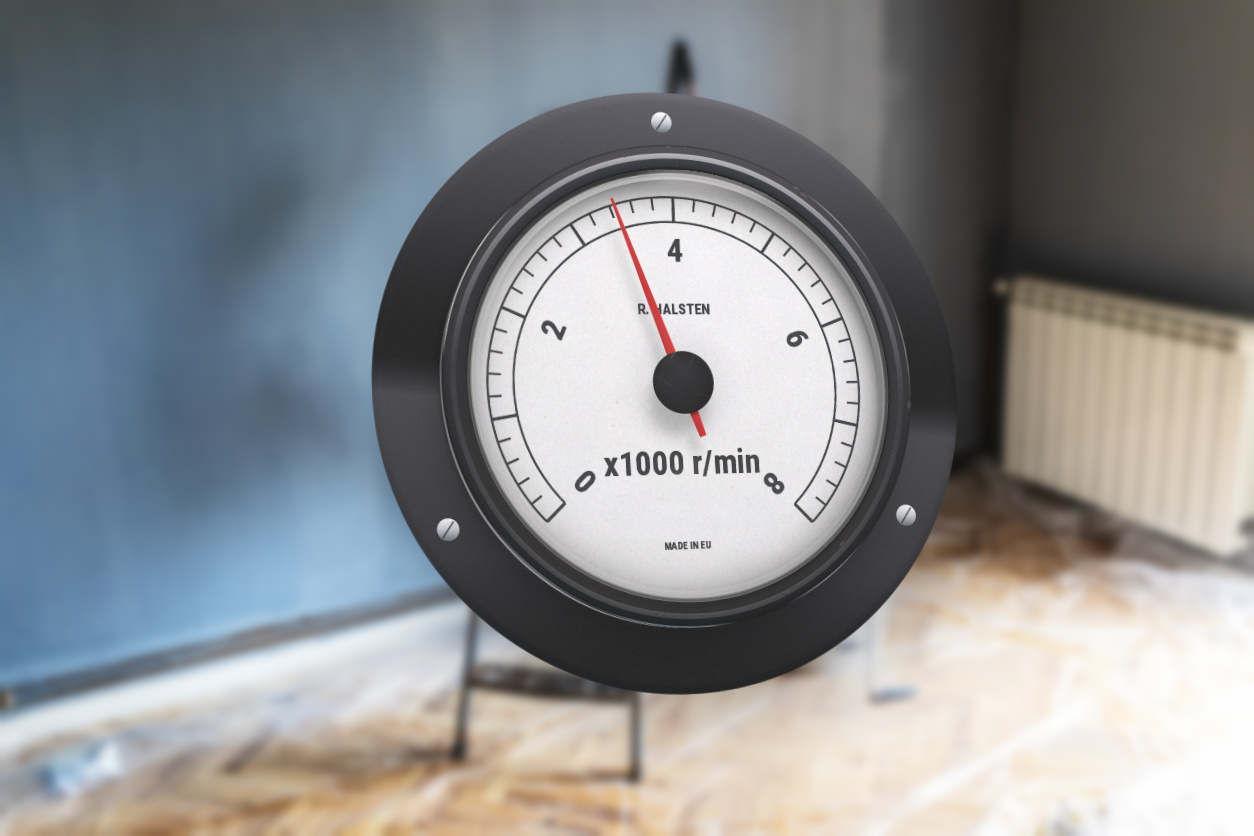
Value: 3400,rpm
